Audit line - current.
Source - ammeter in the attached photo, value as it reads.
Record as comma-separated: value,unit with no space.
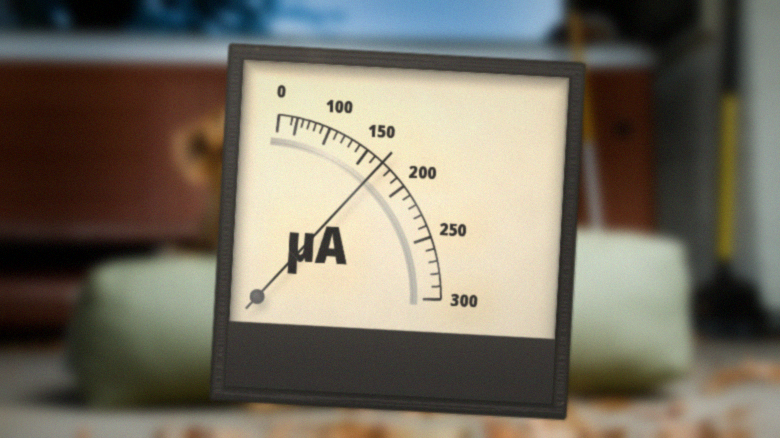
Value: 170,µA
